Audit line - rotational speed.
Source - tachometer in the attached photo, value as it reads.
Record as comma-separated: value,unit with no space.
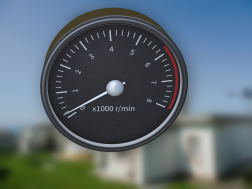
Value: 200,rpm
